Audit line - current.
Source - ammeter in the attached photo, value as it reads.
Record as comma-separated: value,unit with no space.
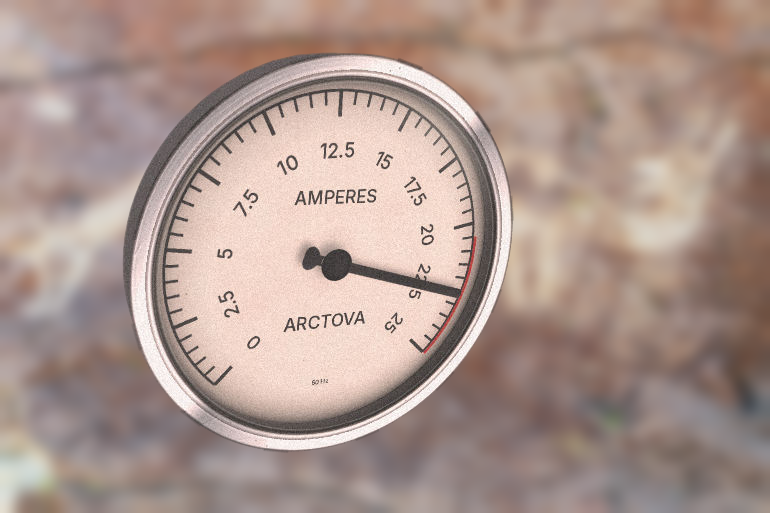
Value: 22.5,A
